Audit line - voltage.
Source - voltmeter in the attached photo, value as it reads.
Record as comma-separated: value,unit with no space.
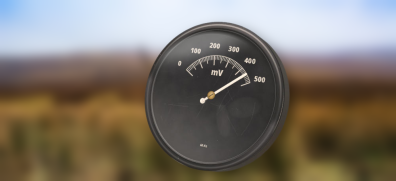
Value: 450,mV
